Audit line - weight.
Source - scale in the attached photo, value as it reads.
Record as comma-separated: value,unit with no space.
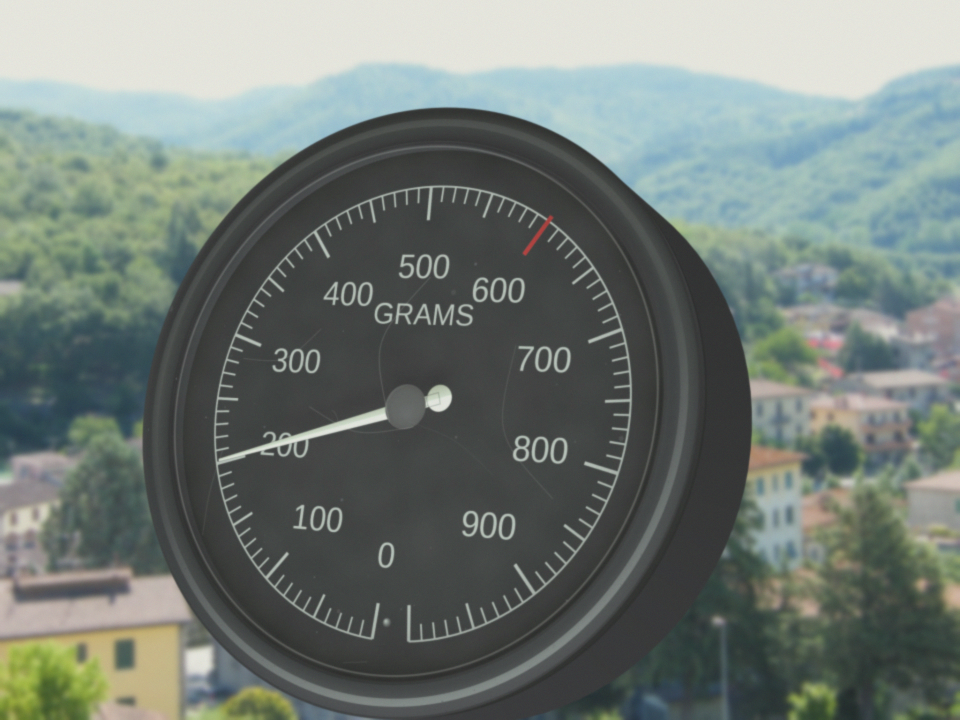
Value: 200,g
